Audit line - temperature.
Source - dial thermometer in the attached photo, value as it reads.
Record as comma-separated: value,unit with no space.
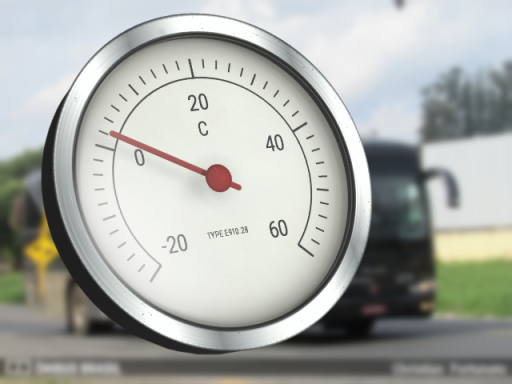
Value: 2,°C
